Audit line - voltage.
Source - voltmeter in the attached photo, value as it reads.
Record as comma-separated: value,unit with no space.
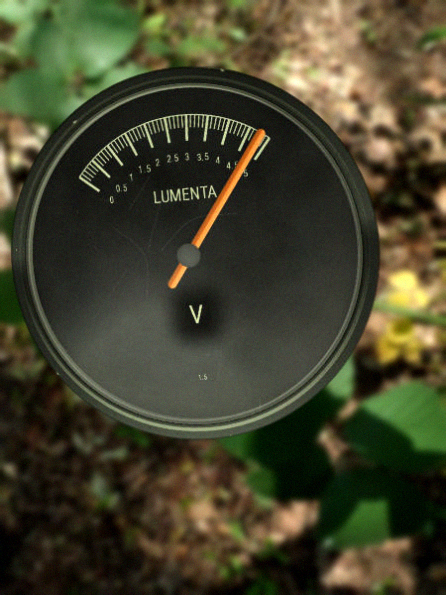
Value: 4.8,V
